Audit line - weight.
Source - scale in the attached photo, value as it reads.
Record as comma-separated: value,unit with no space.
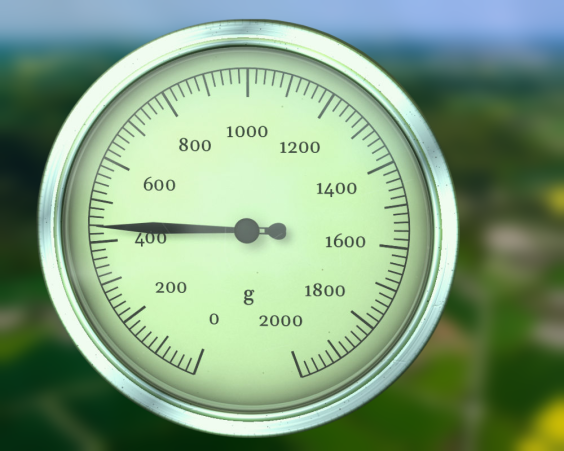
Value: 440,g
